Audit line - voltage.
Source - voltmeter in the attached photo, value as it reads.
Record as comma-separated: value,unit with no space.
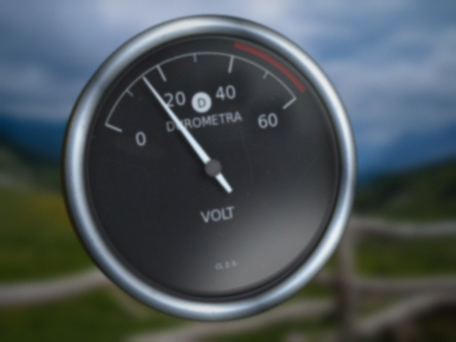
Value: 15,V
